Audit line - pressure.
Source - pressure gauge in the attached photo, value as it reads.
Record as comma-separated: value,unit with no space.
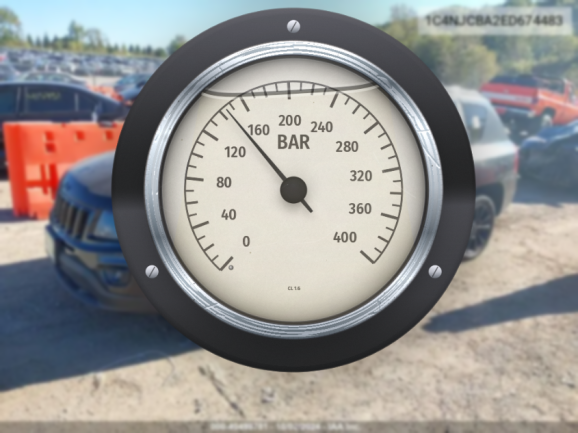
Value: 145,bar
